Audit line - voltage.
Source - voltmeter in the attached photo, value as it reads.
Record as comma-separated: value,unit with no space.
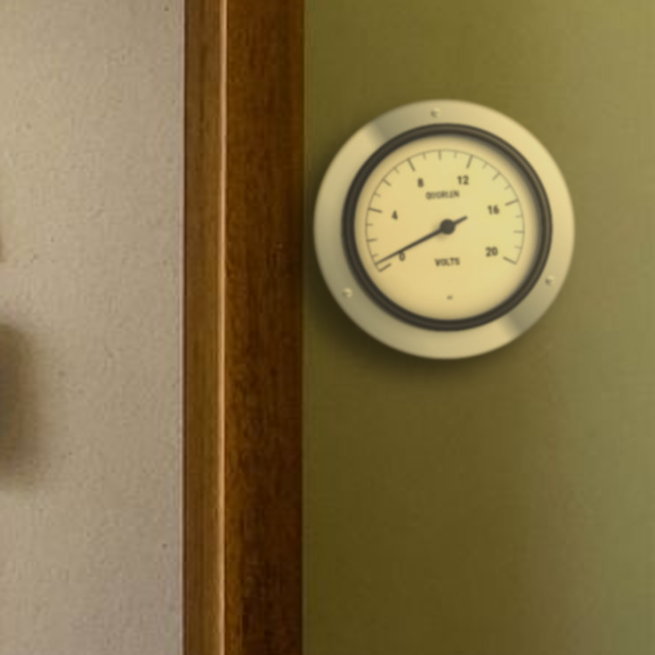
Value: 0.5,V
